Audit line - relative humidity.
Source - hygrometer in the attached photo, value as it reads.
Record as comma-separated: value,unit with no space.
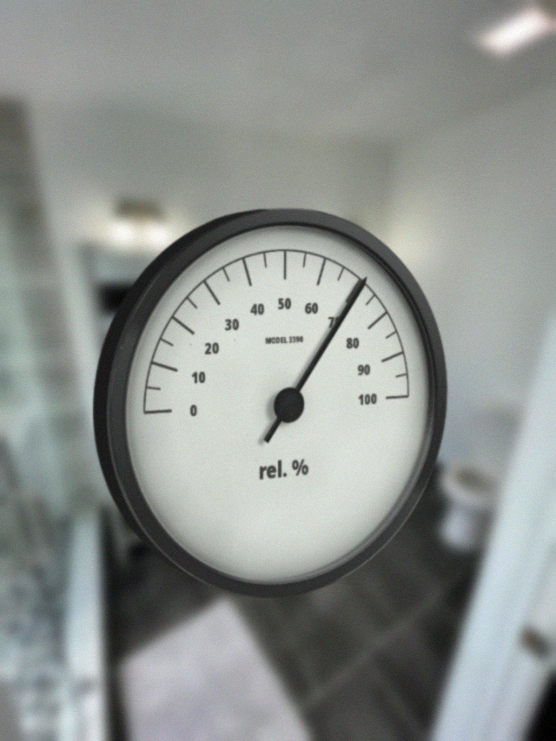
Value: 70,%
